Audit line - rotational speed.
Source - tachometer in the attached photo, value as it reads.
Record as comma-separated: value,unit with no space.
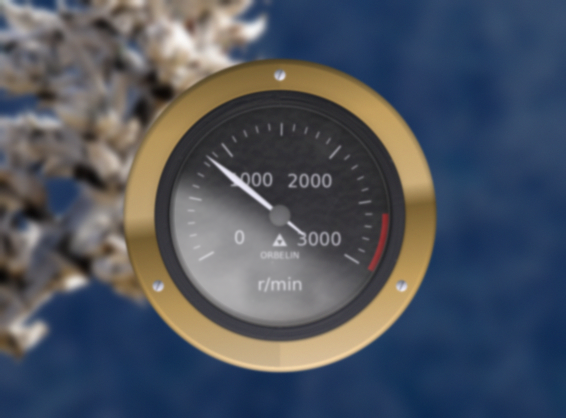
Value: 850,rpm
